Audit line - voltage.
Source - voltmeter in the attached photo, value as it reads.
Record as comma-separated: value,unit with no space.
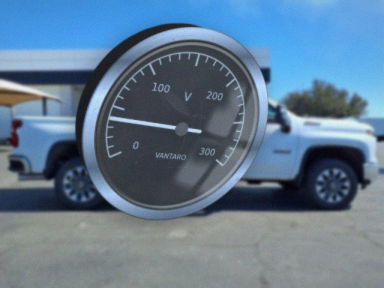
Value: 40,V
